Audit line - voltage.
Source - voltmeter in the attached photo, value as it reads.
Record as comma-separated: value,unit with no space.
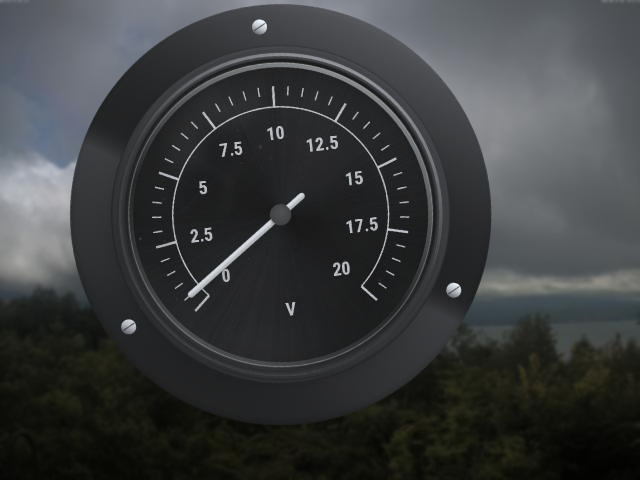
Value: 0.5,V
